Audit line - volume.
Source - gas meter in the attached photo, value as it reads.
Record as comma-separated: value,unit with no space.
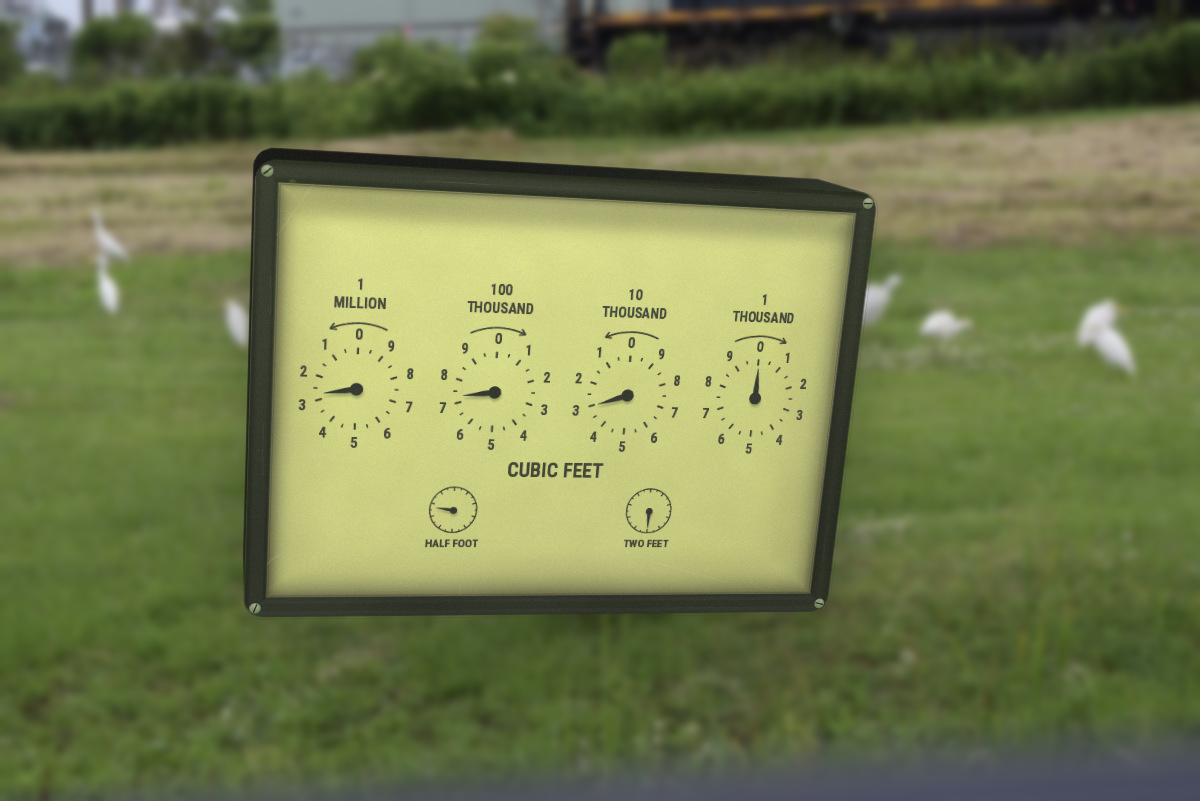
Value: 273000,ft³
